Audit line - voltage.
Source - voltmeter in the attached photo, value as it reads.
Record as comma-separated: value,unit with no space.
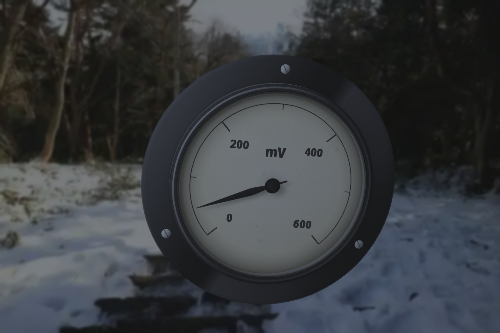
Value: 50,mV
